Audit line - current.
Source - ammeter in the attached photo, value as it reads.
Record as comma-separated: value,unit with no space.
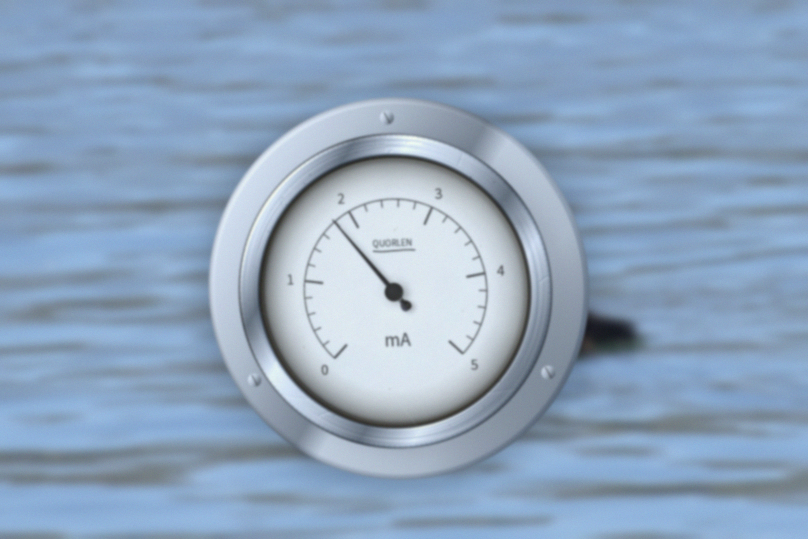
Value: 1.8,mA
